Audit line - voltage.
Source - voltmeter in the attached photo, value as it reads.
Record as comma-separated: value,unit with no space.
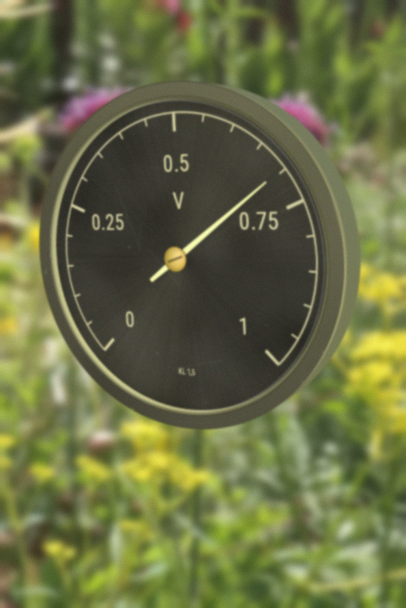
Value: 0.7,V
